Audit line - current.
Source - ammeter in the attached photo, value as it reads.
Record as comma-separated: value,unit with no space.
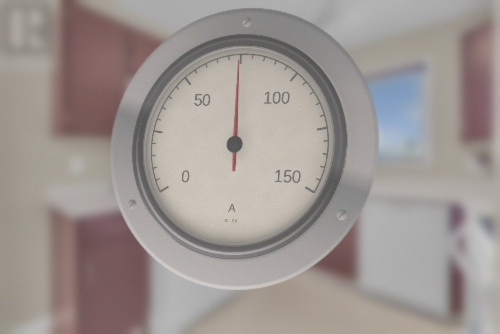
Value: 75,A
